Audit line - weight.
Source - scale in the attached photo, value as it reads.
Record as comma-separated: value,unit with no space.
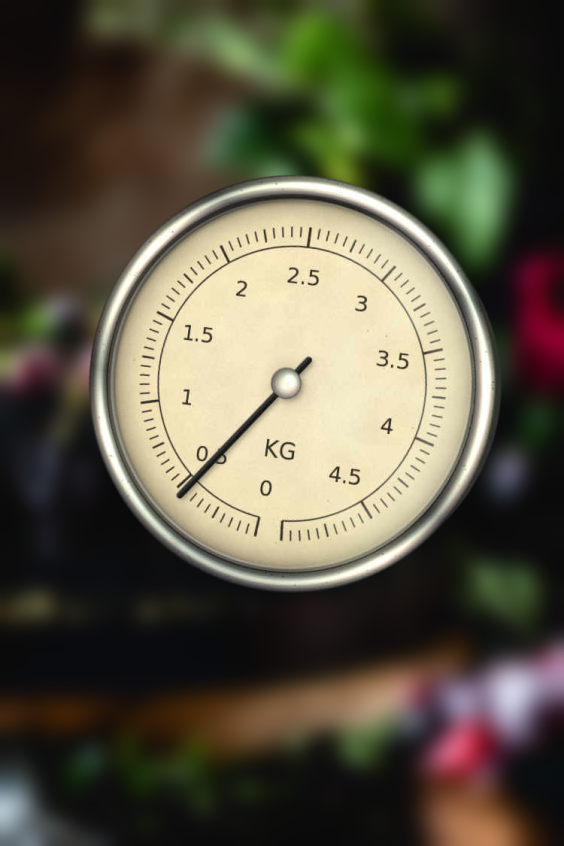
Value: 0.45,kg
